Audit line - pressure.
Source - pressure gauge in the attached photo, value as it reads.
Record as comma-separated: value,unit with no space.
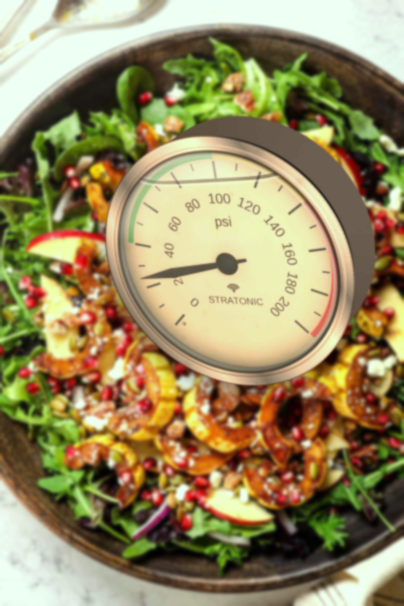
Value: 25,psi
